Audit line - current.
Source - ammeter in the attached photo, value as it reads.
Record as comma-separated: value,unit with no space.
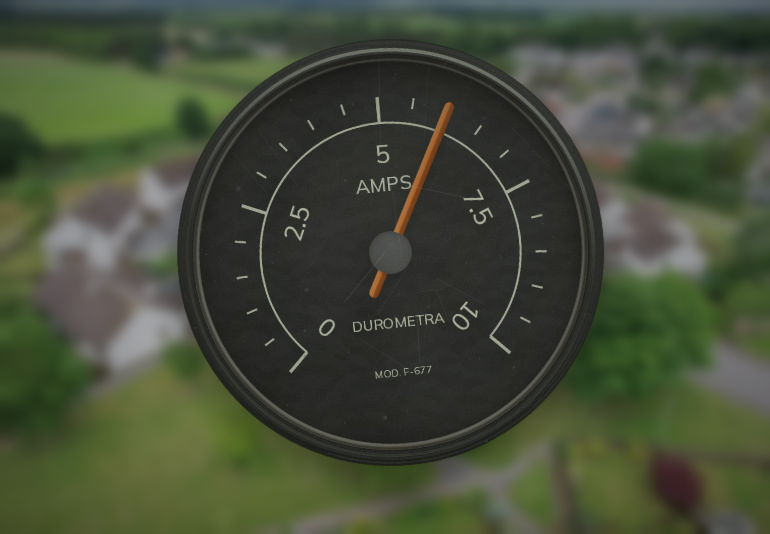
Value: 6,A
